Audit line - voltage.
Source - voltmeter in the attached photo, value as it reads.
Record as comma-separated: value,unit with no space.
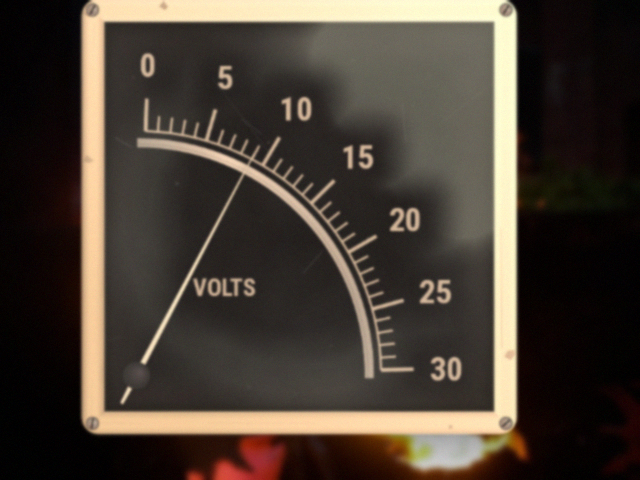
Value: 9,V
